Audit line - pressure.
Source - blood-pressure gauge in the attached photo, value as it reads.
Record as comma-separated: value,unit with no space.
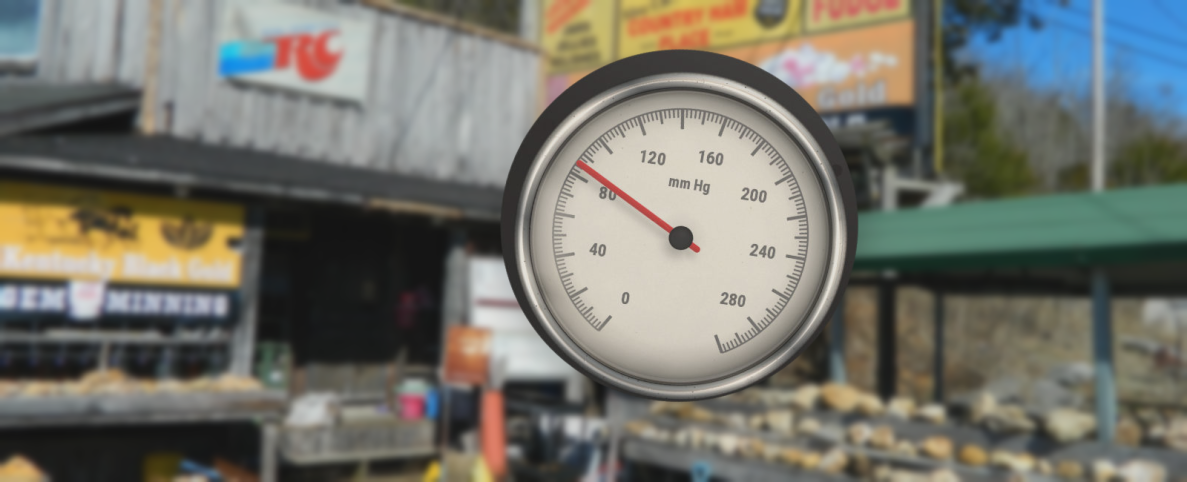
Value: 86,mmHg
